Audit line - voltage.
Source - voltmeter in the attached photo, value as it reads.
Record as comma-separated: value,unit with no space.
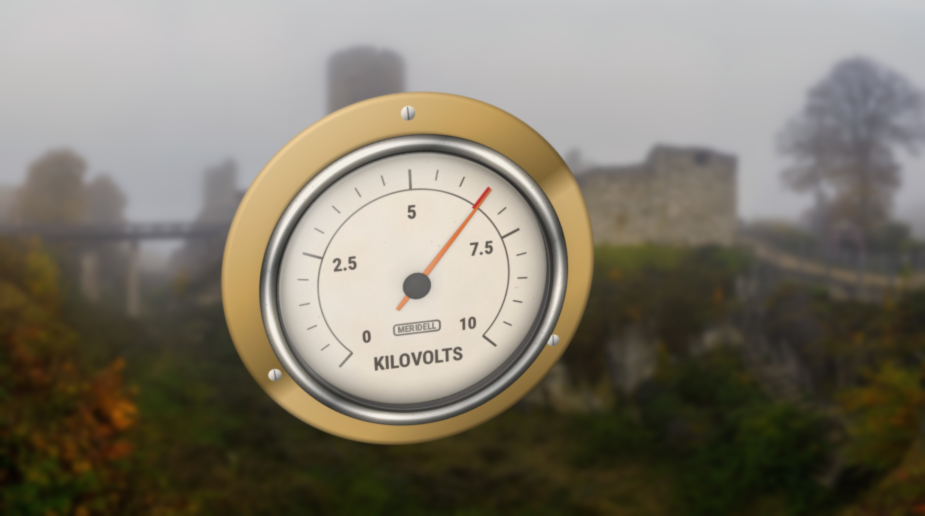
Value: 6.5,kV
